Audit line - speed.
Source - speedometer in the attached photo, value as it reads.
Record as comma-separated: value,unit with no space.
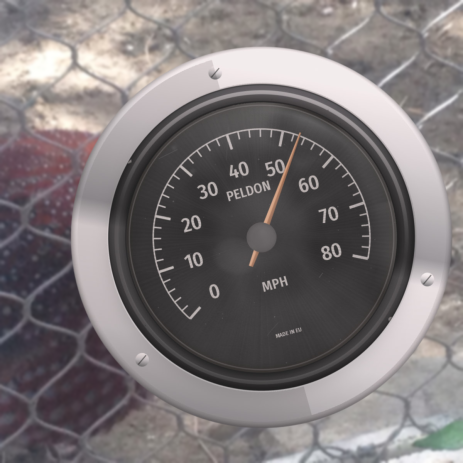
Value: 53,mph
